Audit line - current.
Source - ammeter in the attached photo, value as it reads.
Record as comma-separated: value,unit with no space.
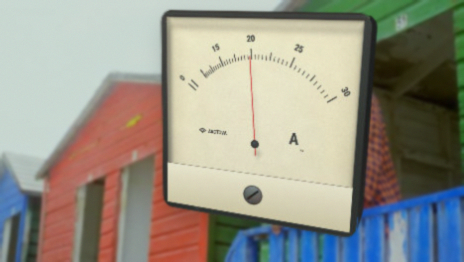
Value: 20,A
